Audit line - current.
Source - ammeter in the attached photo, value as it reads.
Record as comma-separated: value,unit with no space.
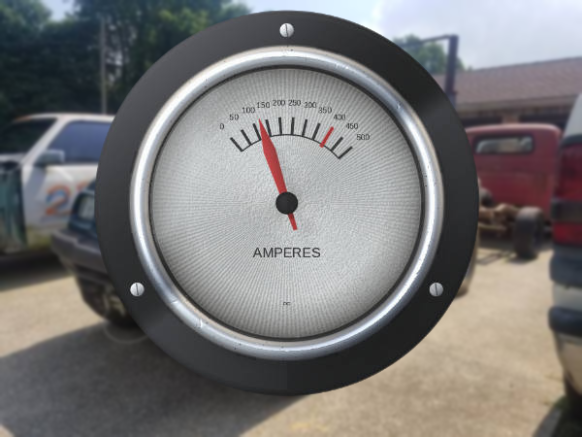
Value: 125,A
